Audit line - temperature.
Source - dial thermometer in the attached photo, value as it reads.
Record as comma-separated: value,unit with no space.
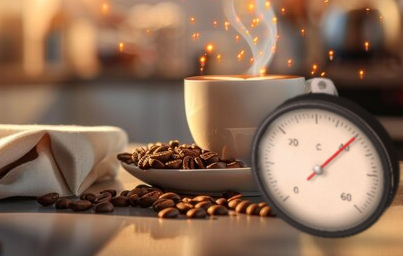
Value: 40,°C
